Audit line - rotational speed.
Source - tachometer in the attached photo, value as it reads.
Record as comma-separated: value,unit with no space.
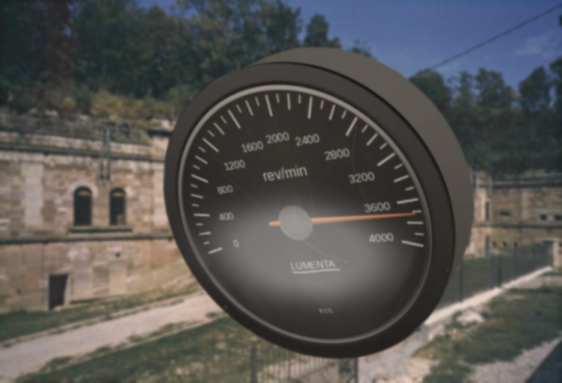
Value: 3700,rpm
